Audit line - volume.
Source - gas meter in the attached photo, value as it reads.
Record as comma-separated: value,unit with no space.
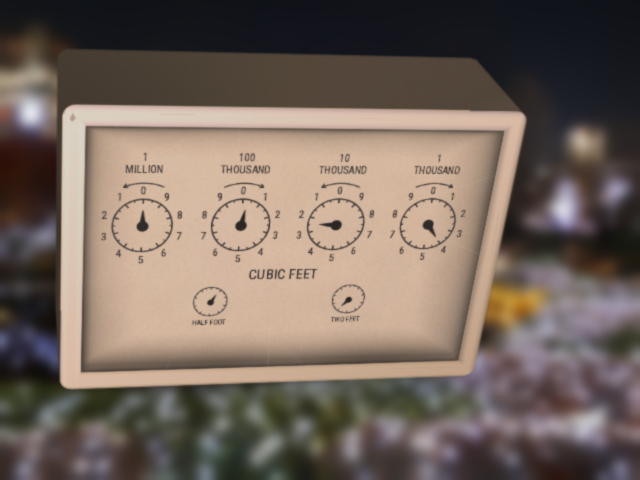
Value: 2400,ft³
